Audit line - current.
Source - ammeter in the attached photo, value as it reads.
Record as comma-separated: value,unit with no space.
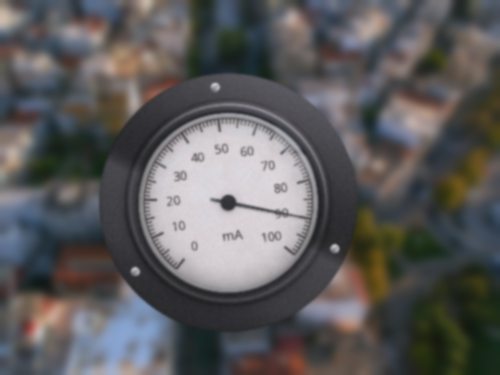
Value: 90,mA
